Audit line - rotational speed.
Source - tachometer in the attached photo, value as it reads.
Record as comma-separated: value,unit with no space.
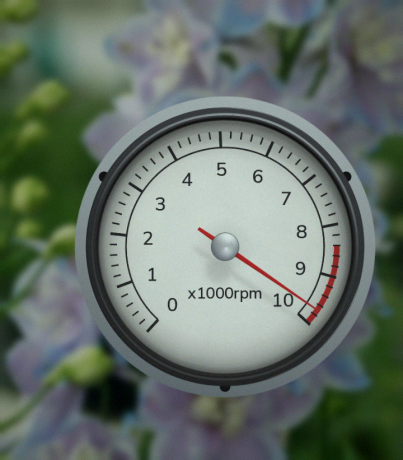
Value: 9700,rpm
